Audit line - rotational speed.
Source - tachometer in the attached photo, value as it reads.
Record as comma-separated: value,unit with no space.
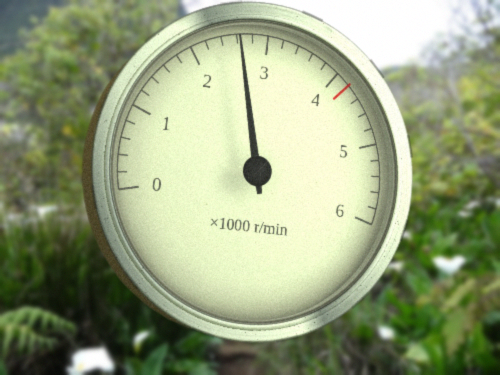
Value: 2600,rpm
